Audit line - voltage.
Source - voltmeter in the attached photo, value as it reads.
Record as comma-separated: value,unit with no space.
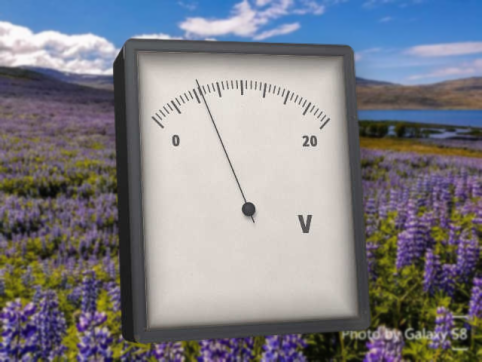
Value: 5.5,V
